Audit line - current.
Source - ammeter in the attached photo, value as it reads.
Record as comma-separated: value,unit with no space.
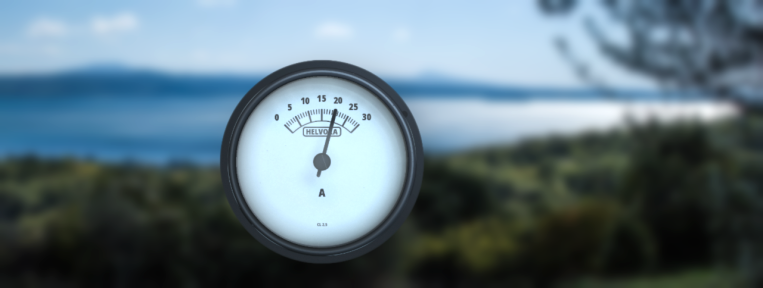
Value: 20,A
